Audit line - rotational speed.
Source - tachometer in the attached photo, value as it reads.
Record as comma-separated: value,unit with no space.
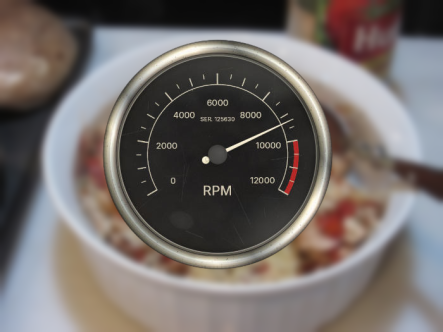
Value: 9250,rpm
